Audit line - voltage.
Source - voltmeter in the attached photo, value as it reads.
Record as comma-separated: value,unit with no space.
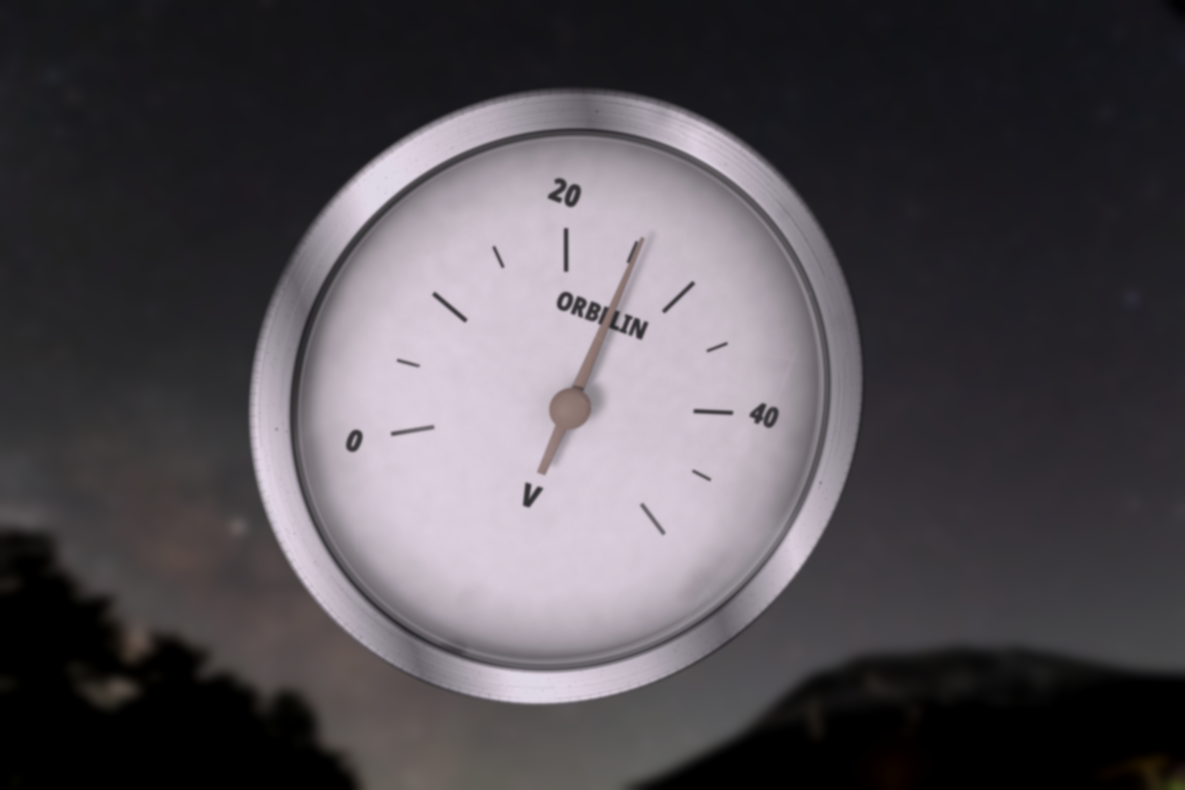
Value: 25,V
